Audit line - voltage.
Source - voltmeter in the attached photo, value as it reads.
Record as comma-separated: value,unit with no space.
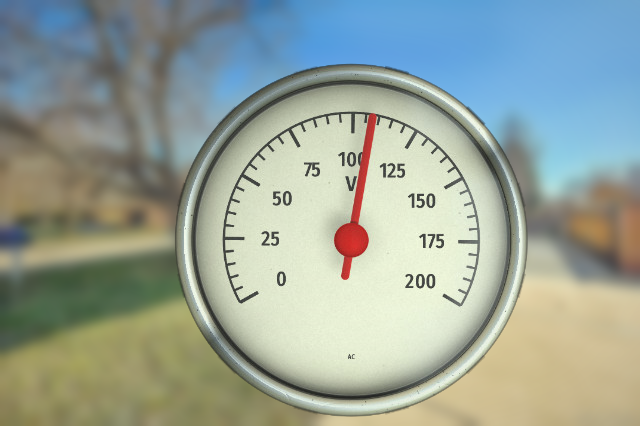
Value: 107.5,V
